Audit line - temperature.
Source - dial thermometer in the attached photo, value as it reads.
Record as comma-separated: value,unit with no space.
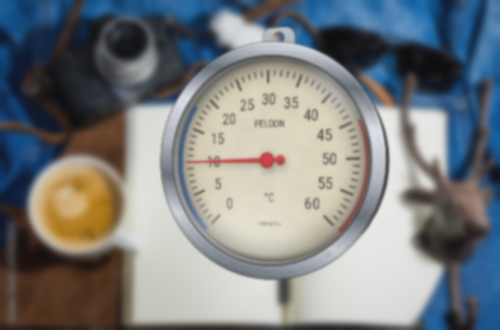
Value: 10,°C
